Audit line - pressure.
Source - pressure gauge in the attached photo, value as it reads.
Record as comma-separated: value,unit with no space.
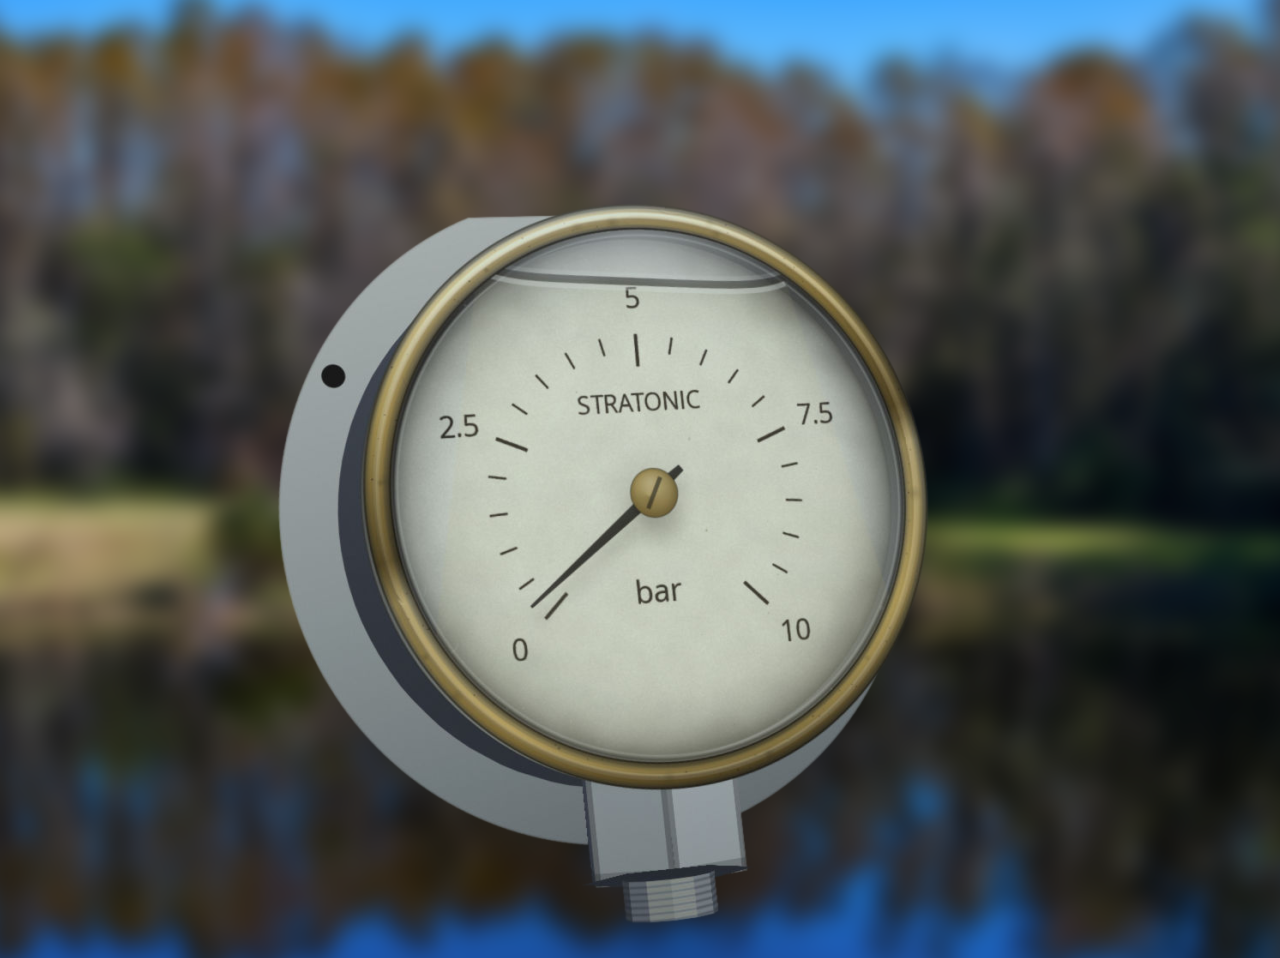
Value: 0.25,bar
